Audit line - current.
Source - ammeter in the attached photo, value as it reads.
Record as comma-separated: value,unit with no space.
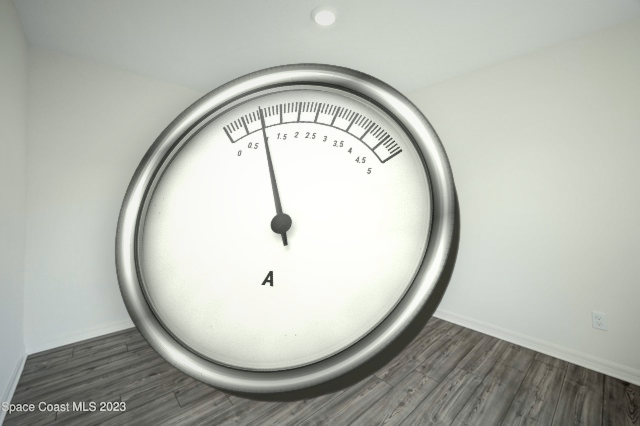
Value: 1,A
